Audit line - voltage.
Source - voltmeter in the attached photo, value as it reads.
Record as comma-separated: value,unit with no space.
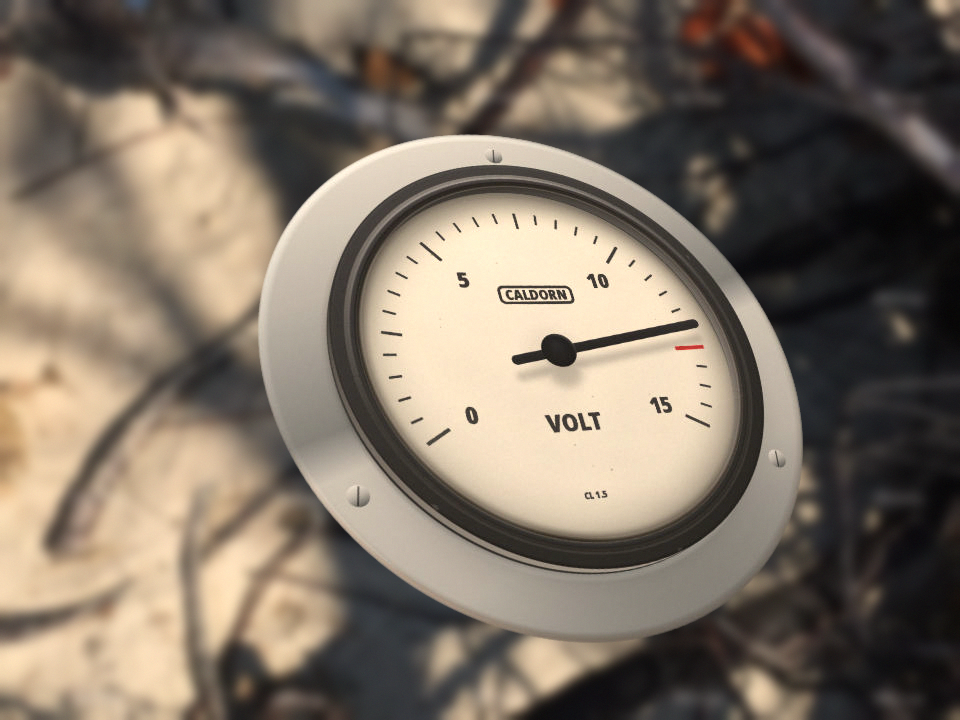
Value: 12.5,V
